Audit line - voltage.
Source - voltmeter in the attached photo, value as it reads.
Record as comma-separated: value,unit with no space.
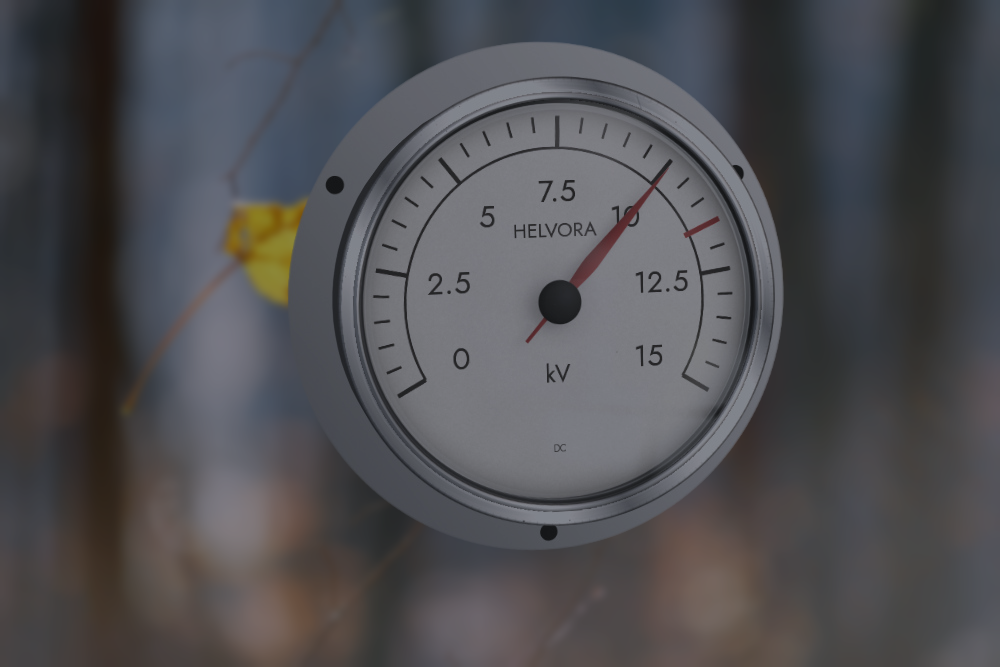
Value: 10,kV
